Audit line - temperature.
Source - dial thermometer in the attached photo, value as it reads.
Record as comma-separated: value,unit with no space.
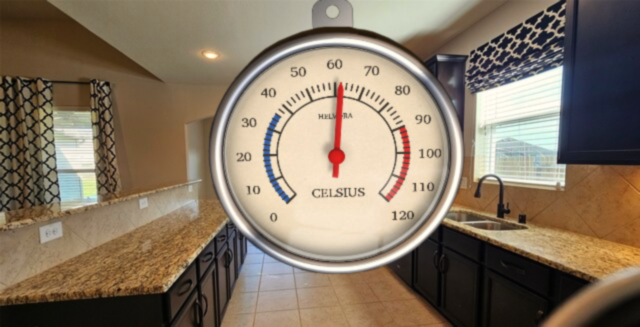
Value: 62,°C
